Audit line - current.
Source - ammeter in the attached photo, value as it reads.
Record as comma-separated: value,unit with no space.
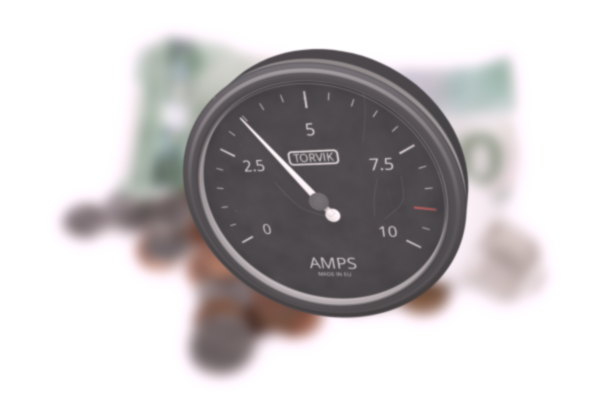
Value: 3.5,A
